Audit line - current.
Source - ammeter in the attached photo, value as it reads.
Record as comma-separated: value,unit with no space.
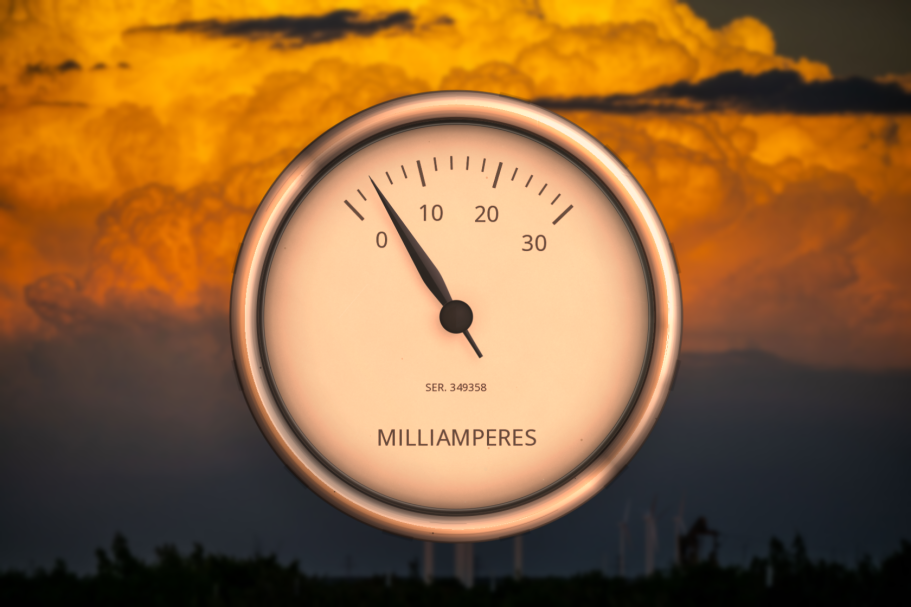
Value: 4,mA
